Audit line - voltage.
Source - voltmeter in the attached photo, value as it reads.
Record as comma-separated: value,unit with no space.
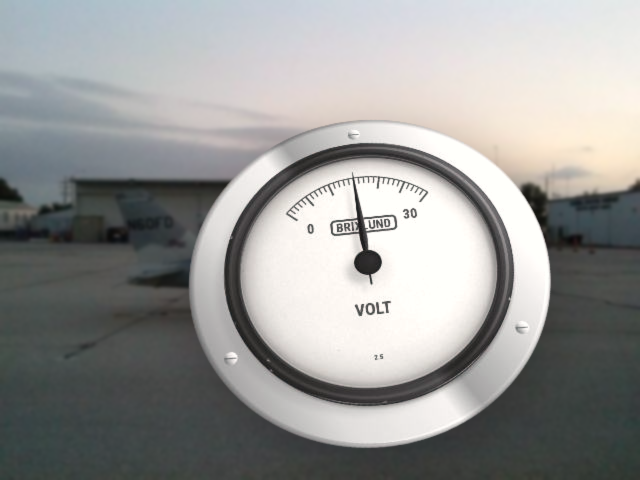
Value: 15,V
